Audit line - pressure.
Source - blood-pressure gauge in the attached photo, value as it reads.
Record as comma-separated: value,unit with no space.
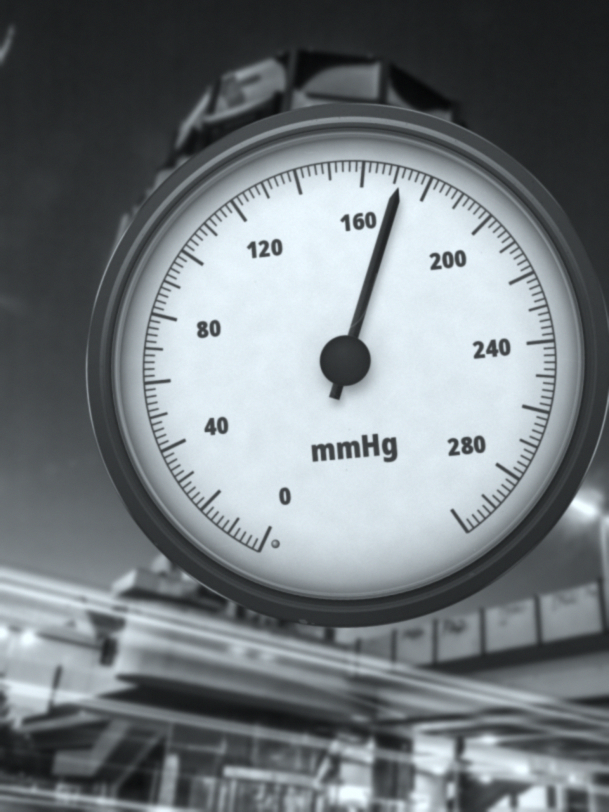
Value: 172,mmHg
